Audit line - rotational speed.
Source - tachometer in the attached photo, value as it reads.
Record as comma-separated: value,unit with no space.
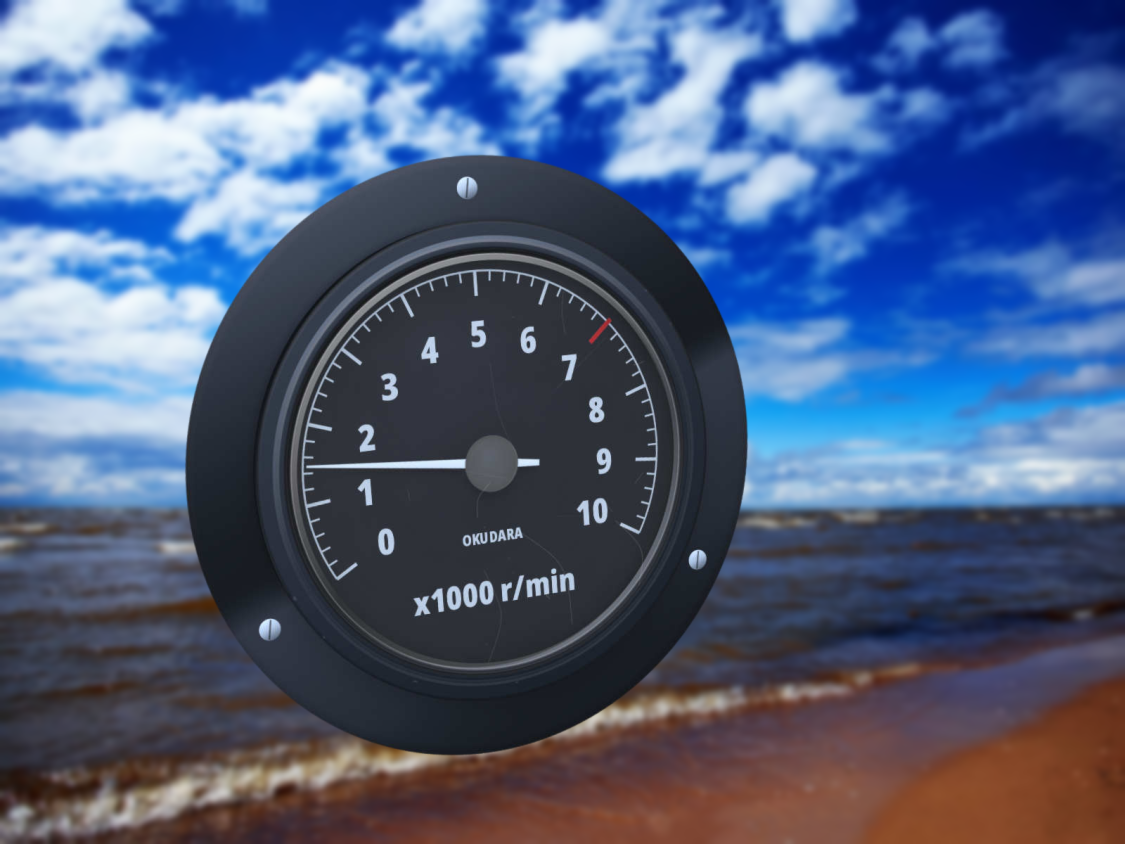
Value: 1500,rpm
